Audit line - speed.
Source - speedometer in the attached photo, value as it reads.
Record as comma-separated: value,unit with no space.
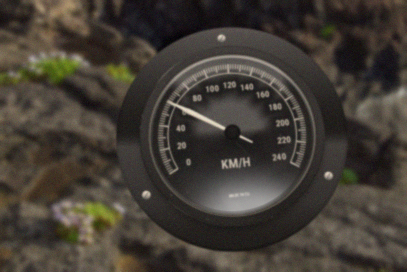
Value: 60,km/h
